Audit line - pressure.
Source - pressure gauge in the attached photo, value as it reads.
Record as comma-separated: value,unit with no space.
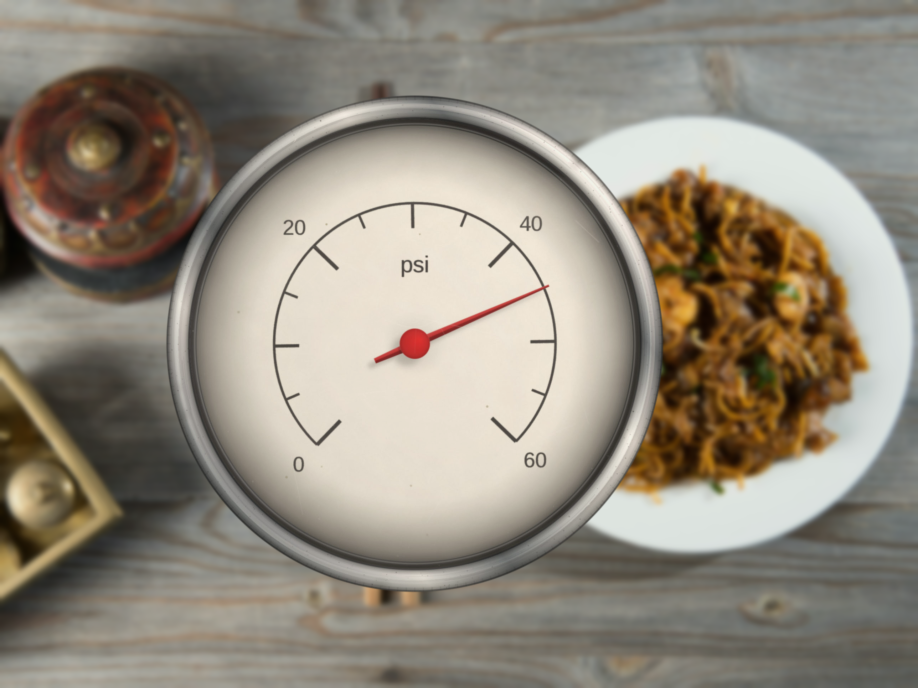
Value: 45,psi
